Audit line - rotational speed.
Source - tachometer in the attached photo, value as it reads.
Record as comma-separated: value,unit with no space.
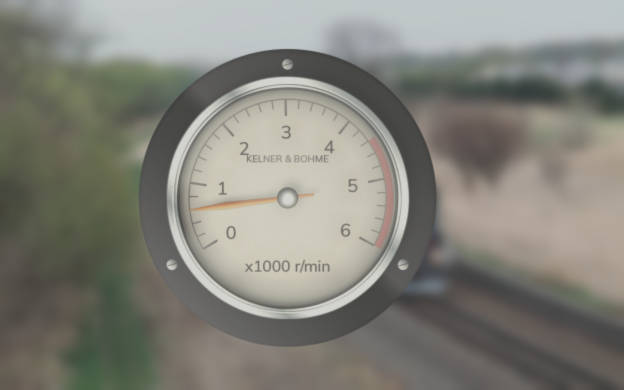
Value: 600,rpm
